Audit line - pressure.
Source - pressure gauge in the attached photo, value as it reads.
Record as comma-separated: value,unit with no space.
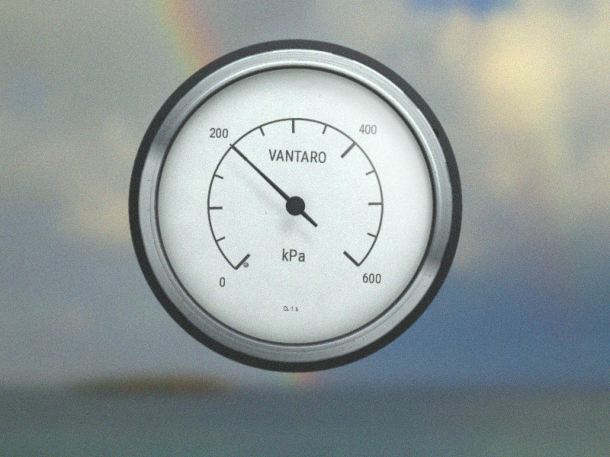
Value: 200,kPa
